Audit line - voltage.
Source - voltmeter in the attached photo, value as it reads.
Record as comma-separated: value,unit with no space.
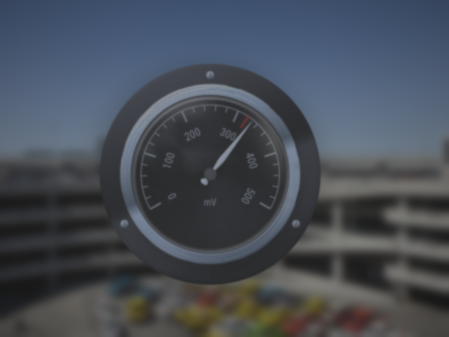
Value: 330,mV
